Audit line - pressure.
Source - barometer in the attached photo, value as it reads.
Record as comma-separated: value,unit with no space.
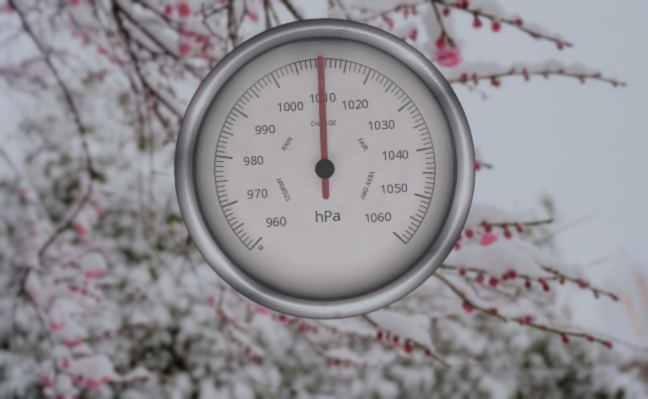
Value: 1010,hPa
